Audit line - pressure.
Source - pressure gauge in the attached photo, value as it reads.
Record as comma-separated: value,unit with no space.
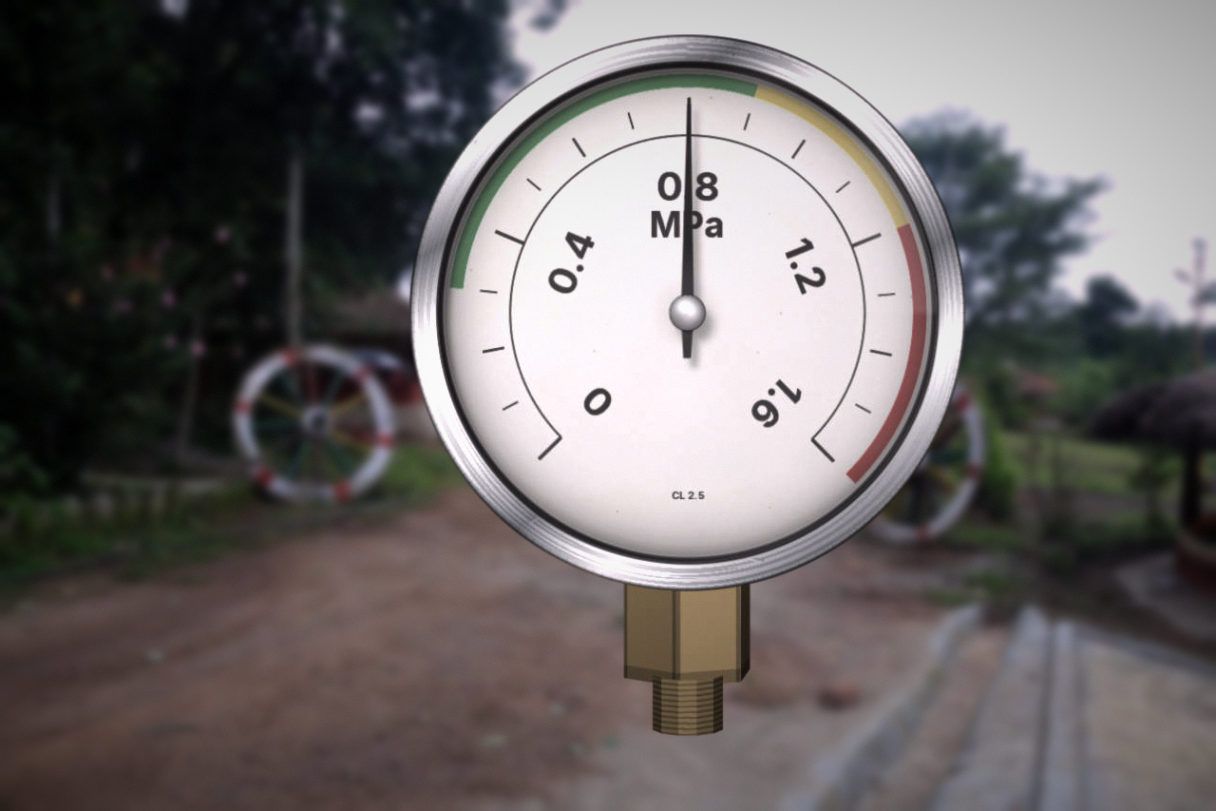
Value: 0.8,MPa
